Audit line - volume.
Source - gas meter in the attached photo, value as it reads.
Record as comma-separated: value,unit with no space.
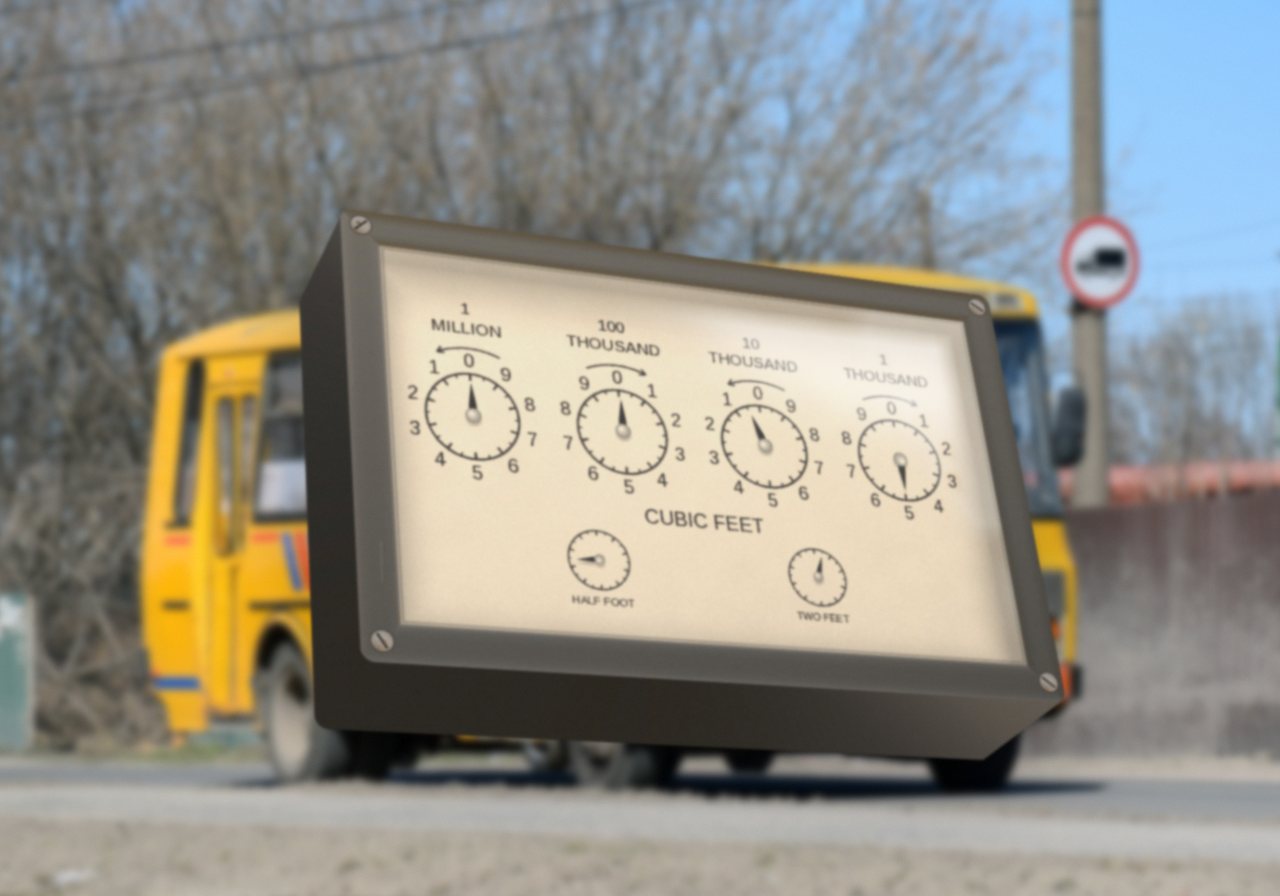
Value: 500,ft³
